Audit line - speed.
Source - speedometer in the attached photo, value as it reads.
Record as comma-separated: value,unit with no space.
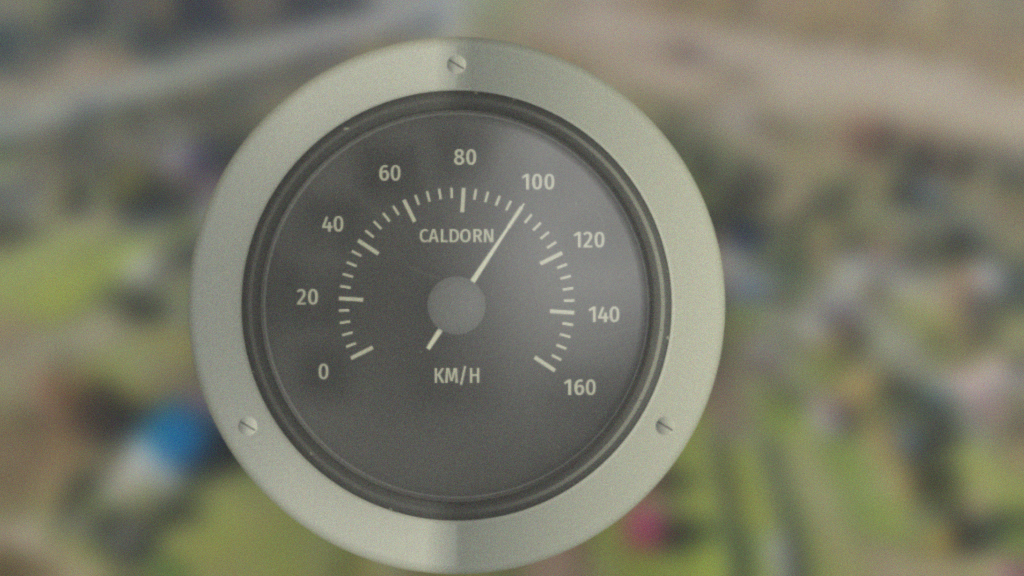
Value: 100,km/h
